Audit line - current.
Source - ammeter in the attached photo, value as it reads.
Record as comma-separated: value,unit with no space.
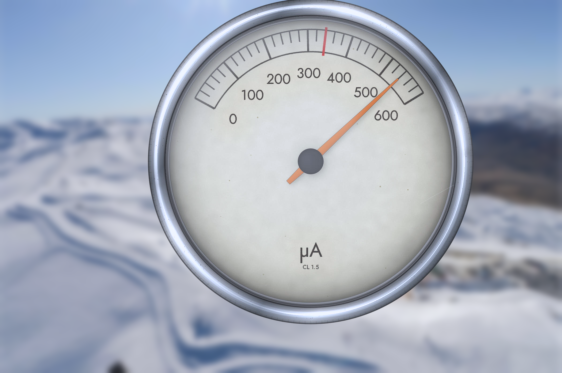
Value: 540,µA
